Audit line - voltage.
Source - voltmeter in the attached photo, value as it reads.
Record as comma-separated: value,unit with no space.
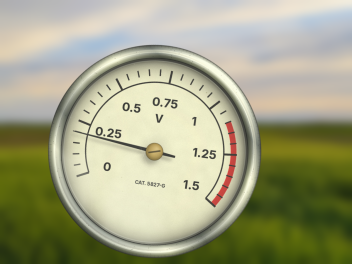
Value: 0.2,V
